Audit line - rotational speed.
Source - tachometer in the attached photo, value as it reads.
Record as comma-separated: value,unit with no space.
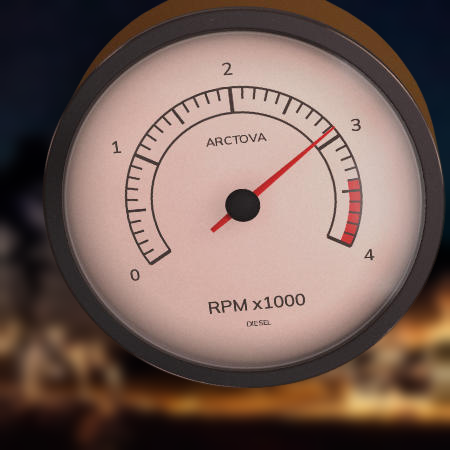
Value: 2900,rpm
